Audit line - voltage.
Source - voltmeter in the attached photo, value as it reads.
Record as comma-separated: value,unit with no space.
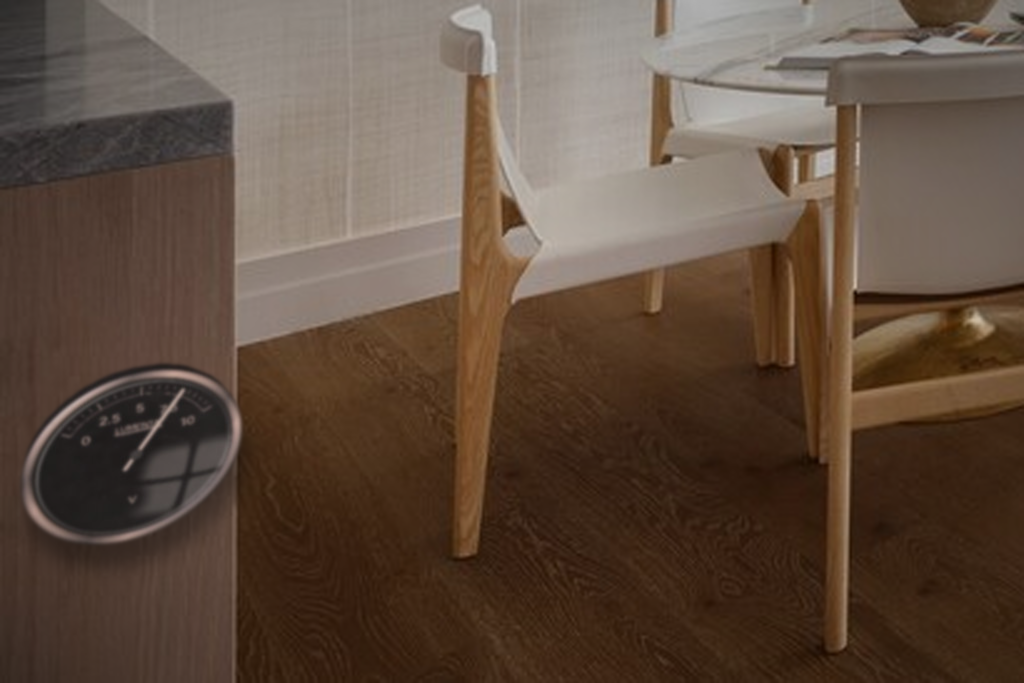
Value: 7.5,V
